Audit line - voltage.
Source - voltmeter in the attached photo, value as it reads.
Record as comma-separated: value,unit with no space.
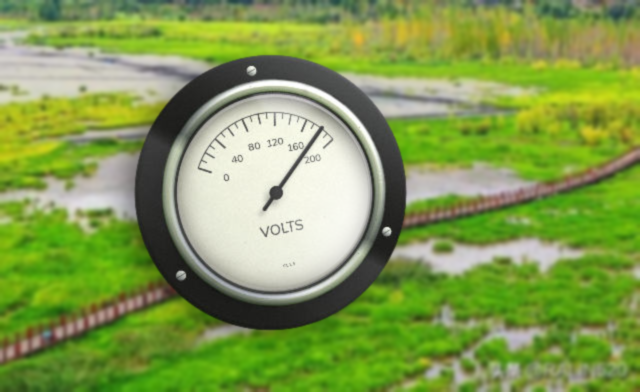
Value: 180,V
